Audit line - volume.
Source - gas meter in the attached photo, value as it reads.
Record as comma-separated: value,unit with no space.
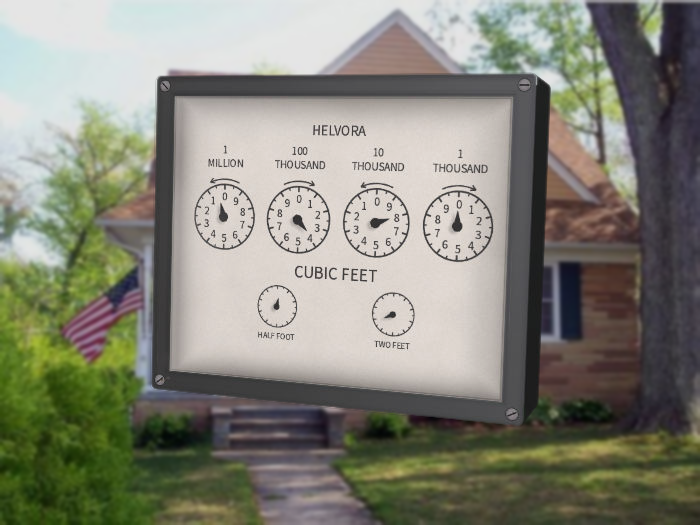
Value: 38000,ft³
